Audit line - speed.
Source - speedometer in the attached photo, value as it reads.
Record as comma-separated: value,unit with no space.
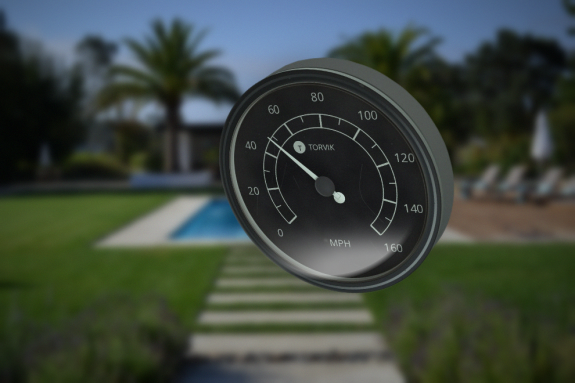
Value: 50,mph
